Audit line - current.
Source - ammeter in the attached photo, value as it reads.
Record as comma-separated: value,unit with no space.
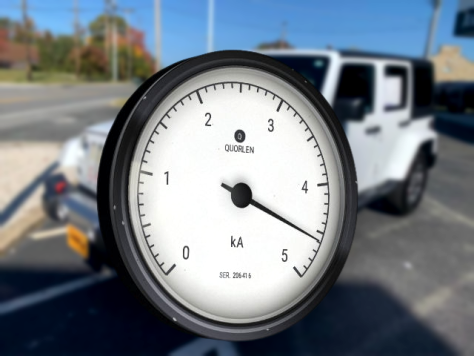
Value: 4.6,kA
